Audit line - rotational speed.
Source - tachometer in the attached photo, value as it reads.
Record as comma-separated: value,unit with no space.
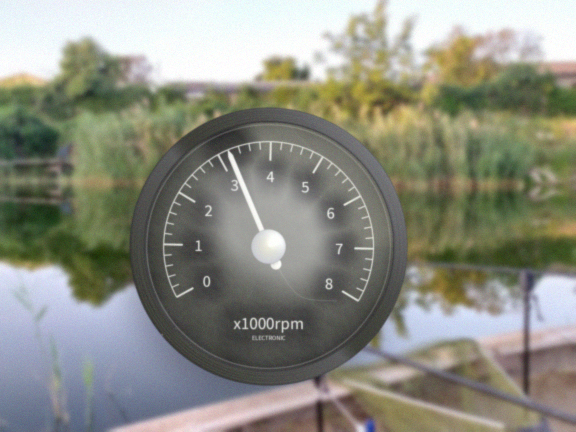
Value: 3200,rpm
